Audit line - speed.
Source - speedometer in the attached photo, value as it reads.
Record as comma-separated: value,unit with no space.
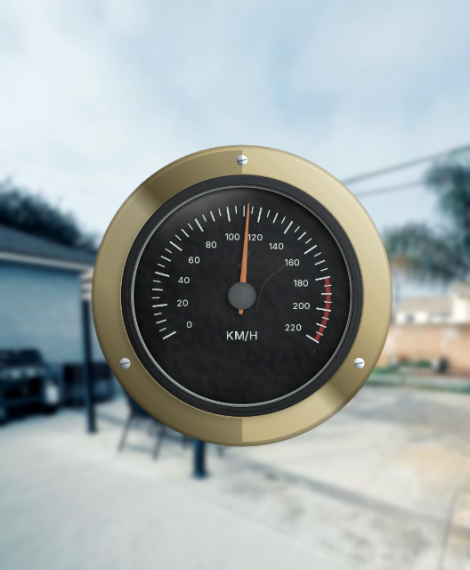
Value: 112.5,km/h
